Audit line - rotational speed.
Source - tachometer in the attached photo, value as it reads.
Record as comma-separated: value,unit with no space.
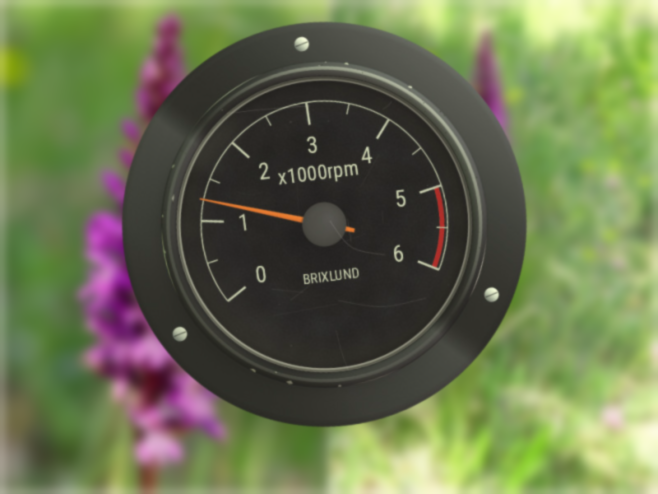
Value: 1250,rpm
